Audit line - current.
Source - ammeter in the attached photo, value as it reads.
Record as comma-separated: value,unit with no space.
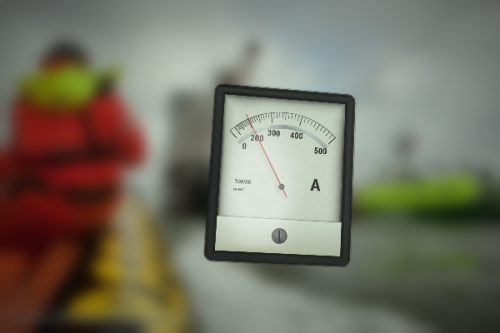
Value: 200,A
